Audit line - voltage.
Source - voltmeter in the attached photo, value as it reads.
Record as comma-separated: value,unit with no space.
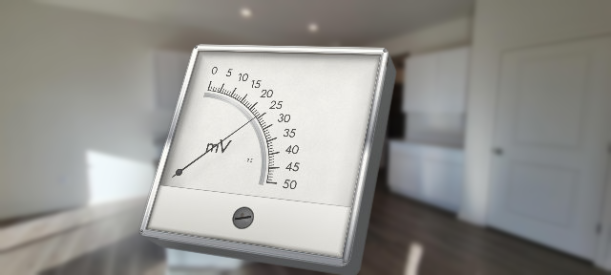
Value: 25,mV
